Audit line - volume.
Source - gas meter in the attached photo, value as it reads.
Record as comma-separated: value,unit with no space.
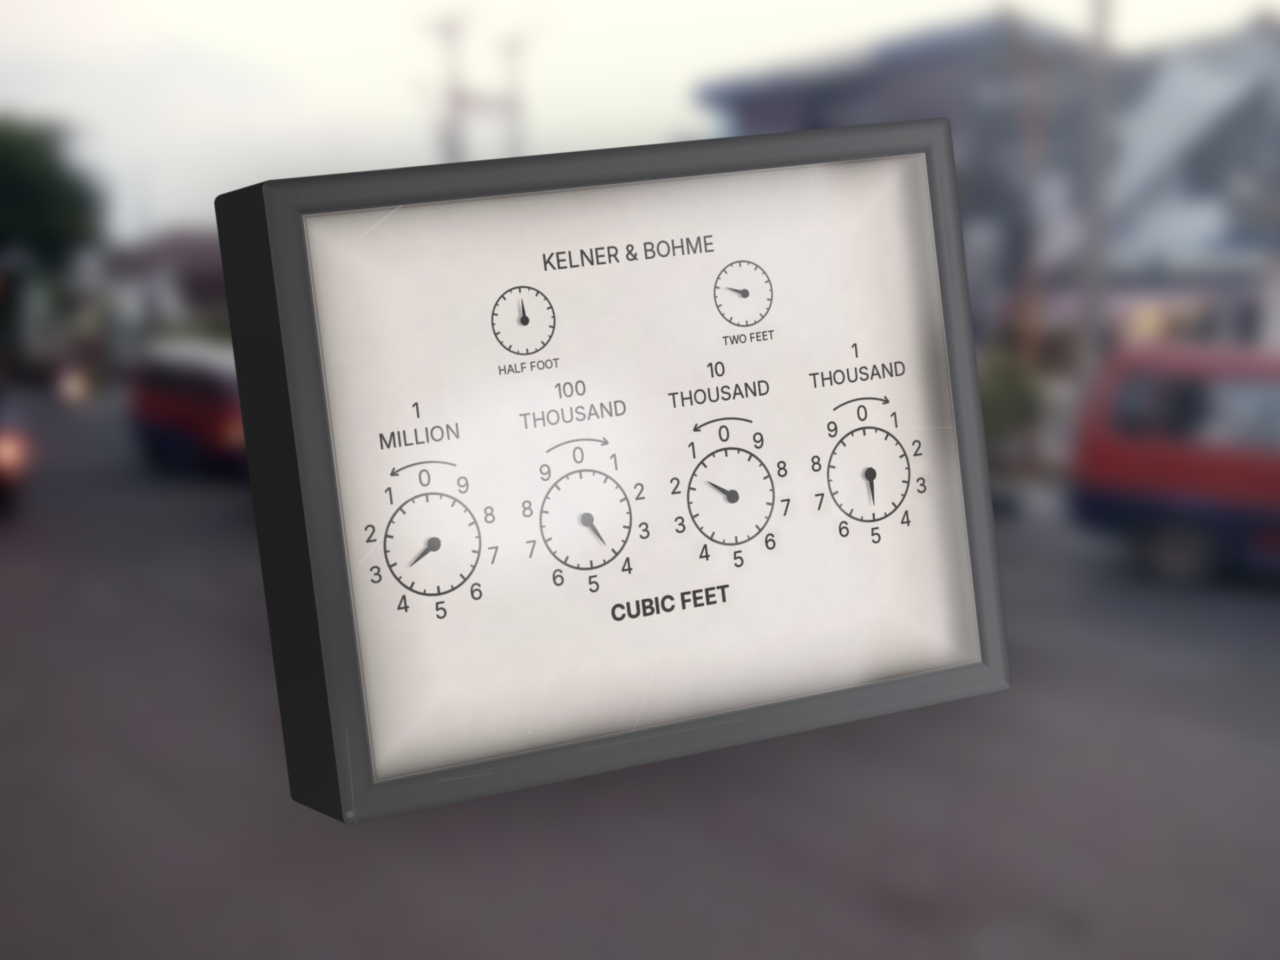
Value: 341500,ft³
